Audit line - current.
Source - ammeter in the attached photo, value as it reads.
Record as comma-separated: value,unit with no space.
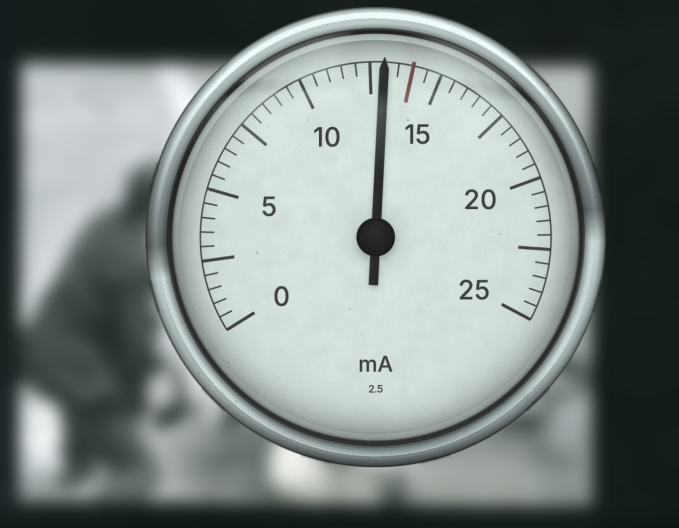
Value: 13,mA
